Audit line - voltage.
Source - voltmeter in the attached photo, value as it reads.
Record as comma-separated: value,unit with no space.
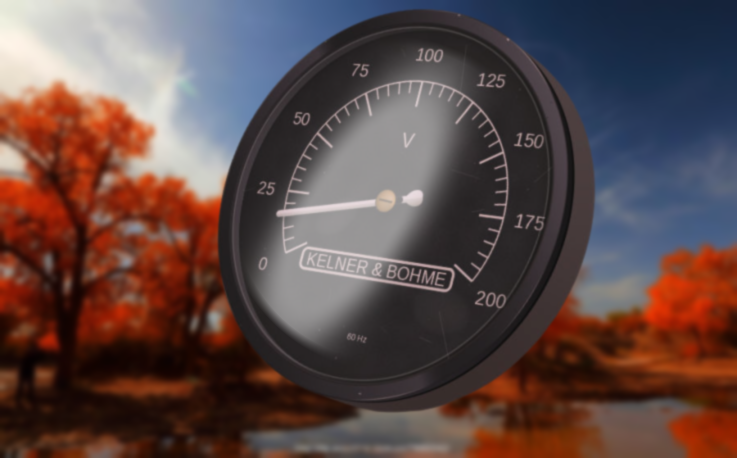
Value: 15,V
